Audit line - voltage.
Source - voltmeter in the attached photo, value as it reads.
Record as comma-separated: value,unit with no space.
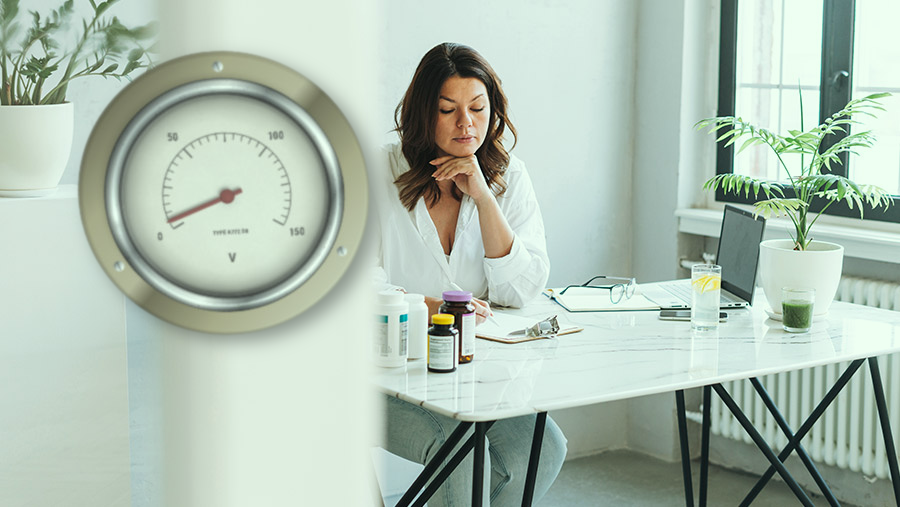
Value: 5,V
